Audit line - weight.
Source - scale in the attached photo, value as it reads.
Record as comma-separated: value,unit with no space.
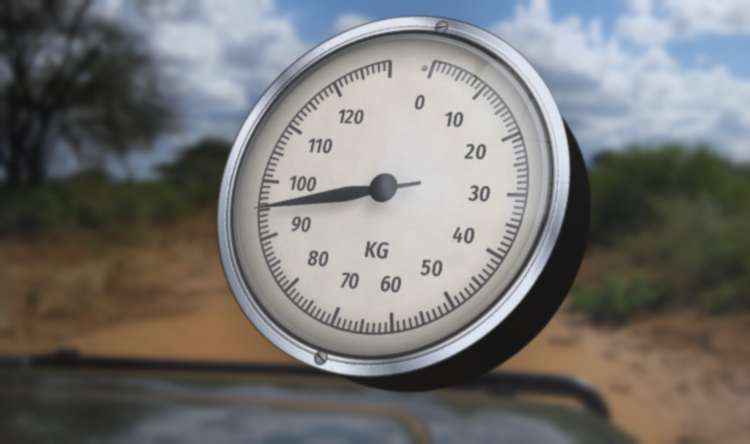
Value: 95,kg
